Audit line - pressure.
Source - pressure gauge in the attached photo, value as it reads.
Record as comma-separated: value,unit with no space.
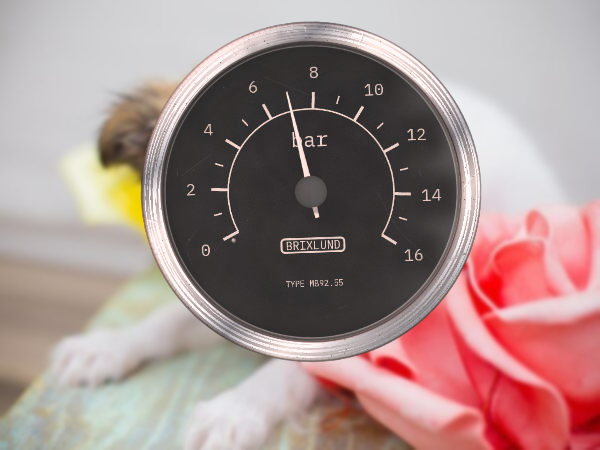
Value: 7,bar
